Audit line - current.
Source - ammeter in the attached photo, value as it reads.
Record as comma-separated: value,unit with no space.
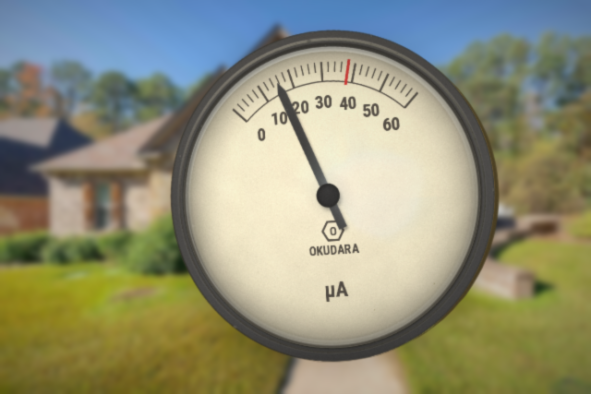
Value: 16,µA
